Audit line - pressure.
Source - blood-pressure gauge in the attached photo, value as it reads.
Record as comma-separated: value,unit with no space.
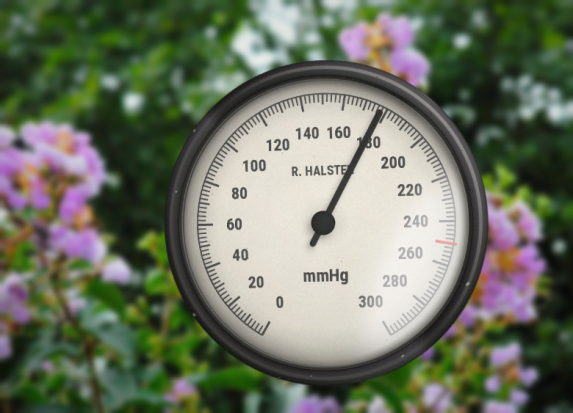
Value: 178,mmHg
